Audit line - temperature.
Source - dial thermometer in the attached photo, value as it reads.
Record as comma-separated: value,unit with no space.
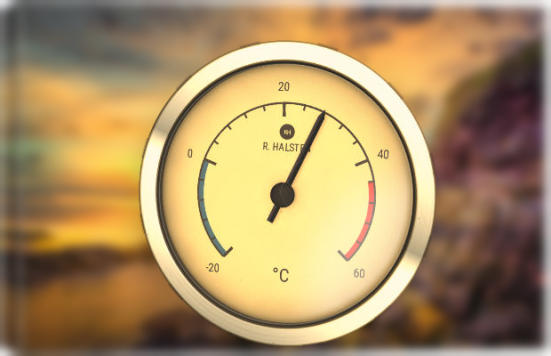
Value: 28,°C
